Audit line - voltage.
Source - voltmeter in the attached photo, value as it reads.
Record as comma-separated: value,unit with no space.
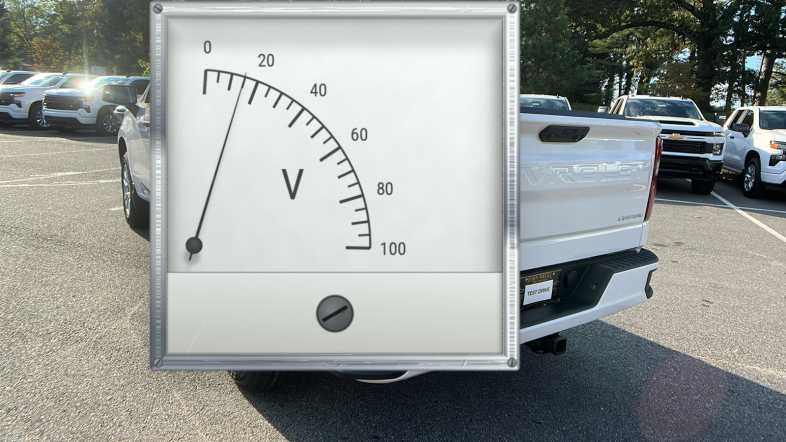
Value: 15,V
